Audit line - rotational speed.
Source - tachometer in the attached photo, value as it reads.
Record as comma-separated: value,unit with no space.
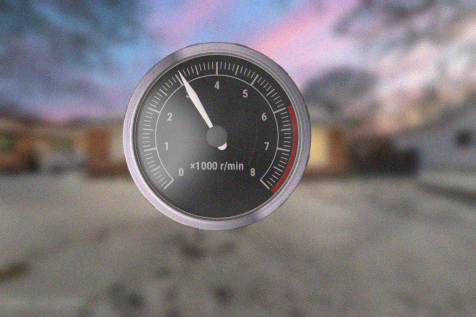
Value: 3100,rpm
